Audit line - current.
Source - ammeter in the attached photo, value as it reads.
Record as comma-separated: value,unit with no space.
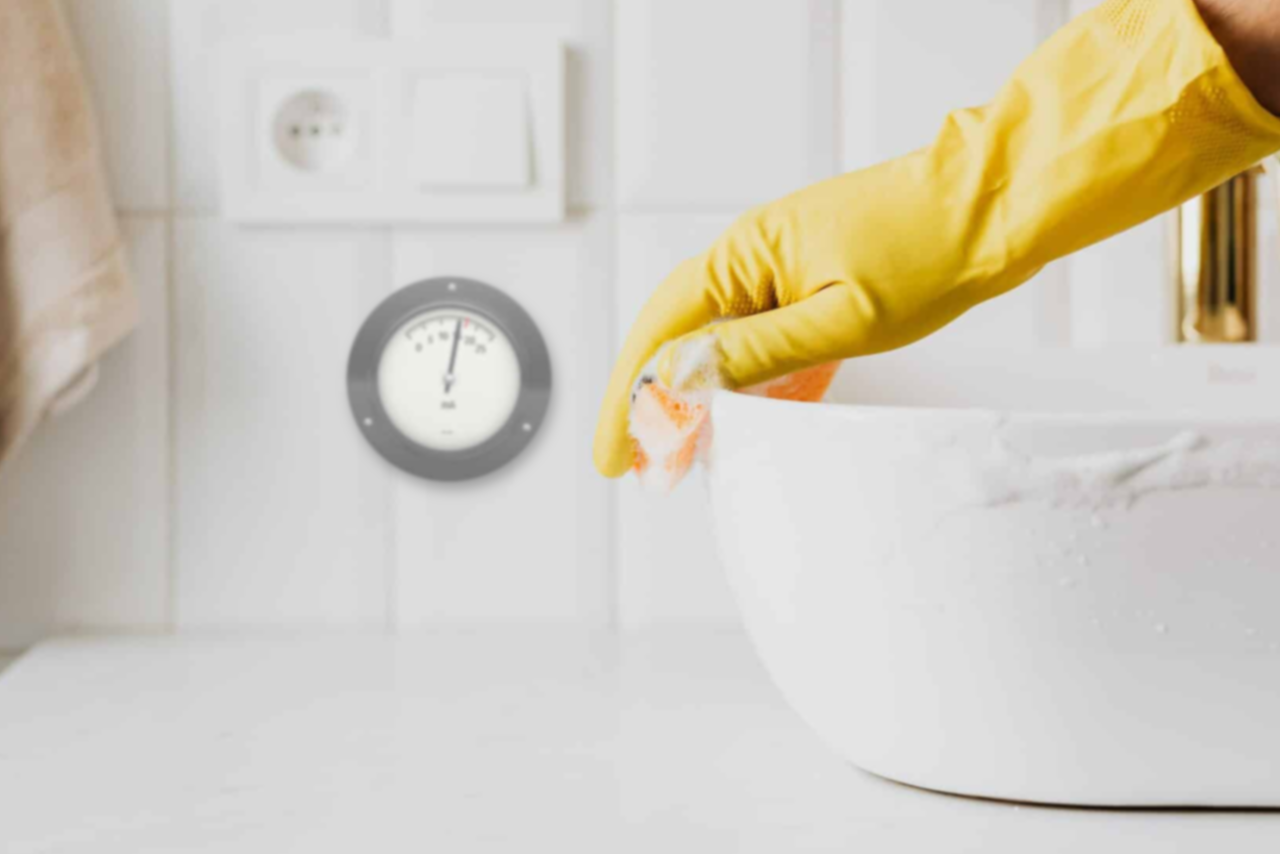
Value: 15,mA
